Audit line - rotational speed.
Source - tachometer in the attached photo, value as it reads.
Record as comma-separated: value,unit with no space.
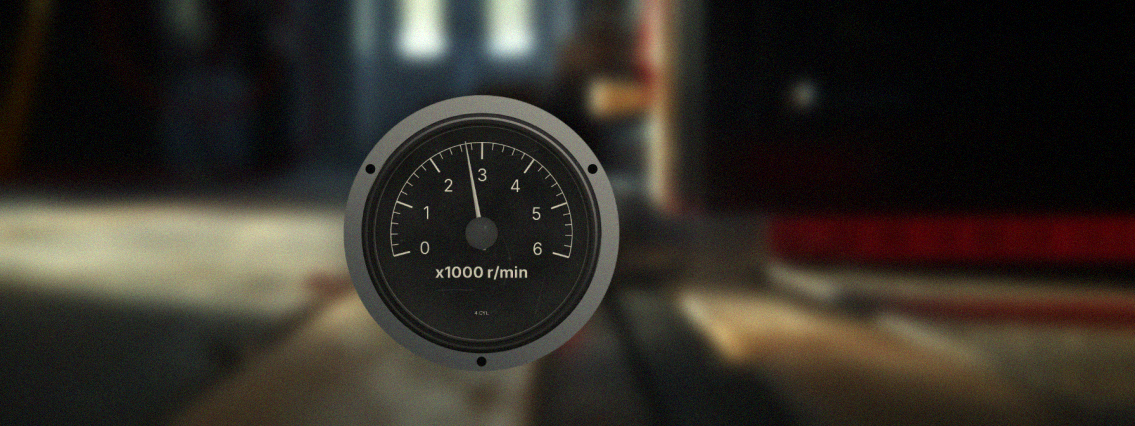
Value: 2700,rpm
